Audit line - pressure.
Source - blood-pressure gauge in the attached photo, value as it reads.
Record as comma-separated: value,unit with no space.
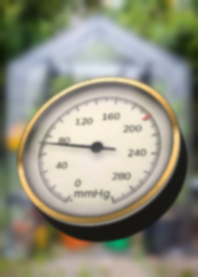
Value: 70,mmHg
